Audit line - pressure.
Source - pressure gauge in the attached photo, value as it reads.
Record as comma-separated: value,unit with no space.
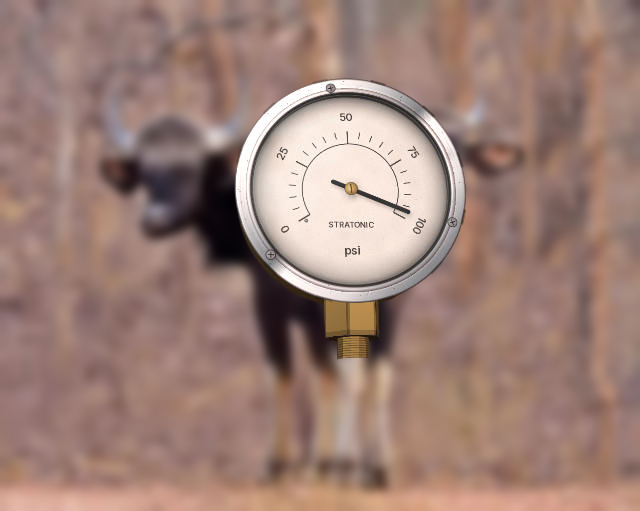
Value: 97.5,psi
